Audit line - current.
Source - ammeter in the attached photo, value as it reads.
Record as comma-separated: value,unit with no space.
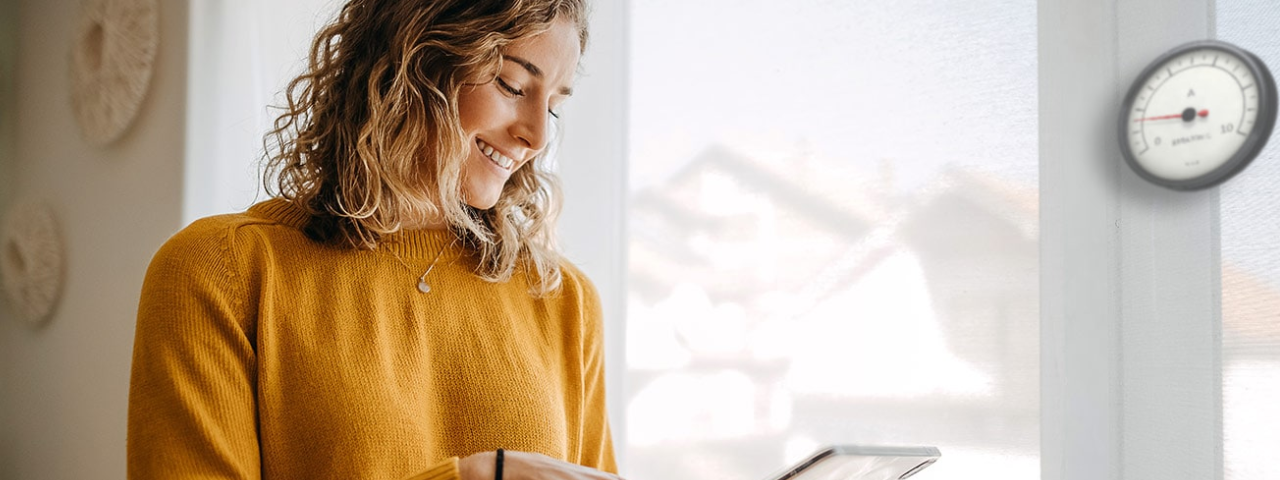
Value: 1.5,A
